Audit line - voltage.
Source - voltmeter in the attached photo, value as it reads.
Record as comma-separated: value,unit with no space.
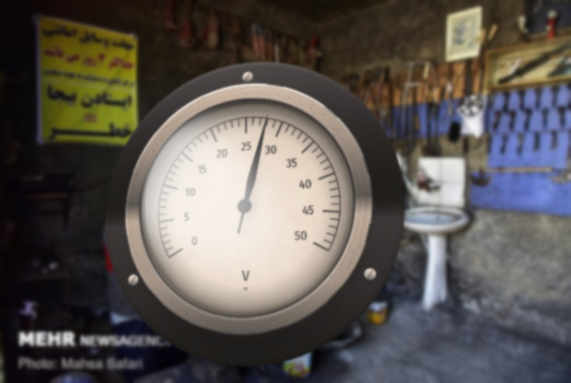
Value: 28,V
